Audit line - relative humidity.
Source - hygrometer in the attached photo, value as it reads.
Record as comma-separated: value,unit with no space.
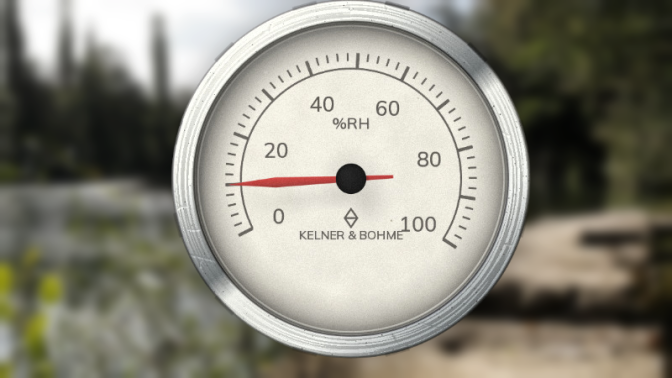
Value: 10,%
